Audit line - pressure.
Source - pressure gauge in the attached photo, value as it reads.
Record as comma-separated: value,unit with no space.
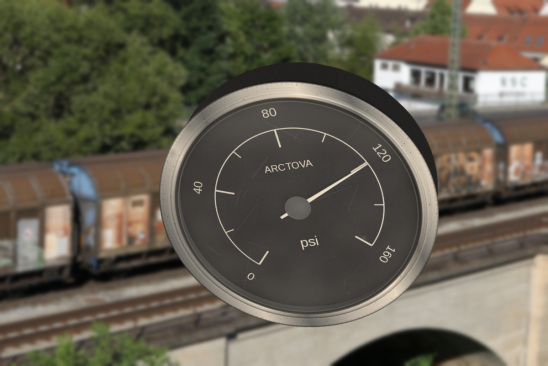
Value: 120,psi
